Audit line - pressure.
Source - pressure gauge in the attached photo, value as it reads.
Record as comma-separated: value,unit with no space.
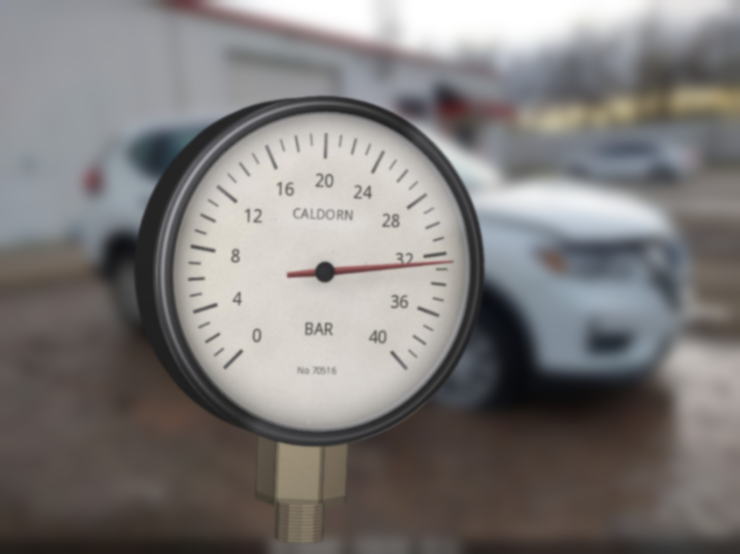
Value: 32.5,bar
